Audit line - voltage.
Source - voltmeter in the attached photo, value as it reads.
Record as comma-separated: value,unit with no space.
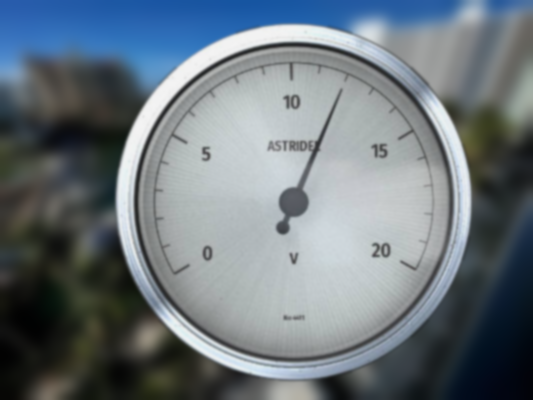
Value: 12,V
